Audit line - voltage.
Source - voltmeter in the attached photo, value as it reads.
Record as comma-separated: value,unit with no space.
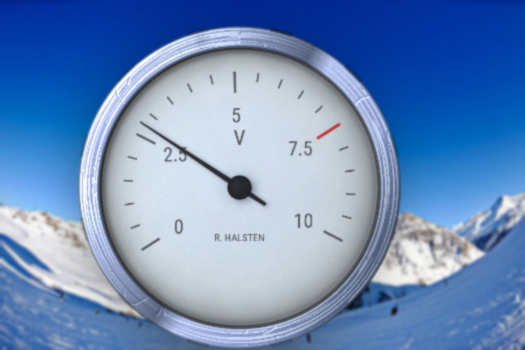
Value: 2.75,V
